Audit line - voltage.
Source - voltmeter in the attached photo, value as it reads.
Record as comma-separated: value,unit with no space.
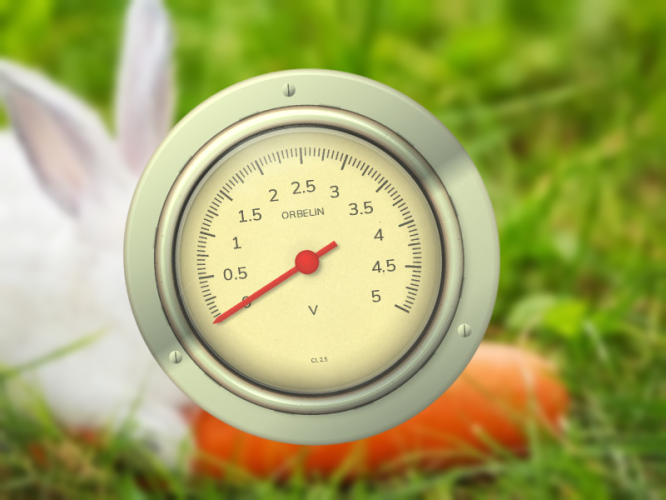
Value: 0,V
